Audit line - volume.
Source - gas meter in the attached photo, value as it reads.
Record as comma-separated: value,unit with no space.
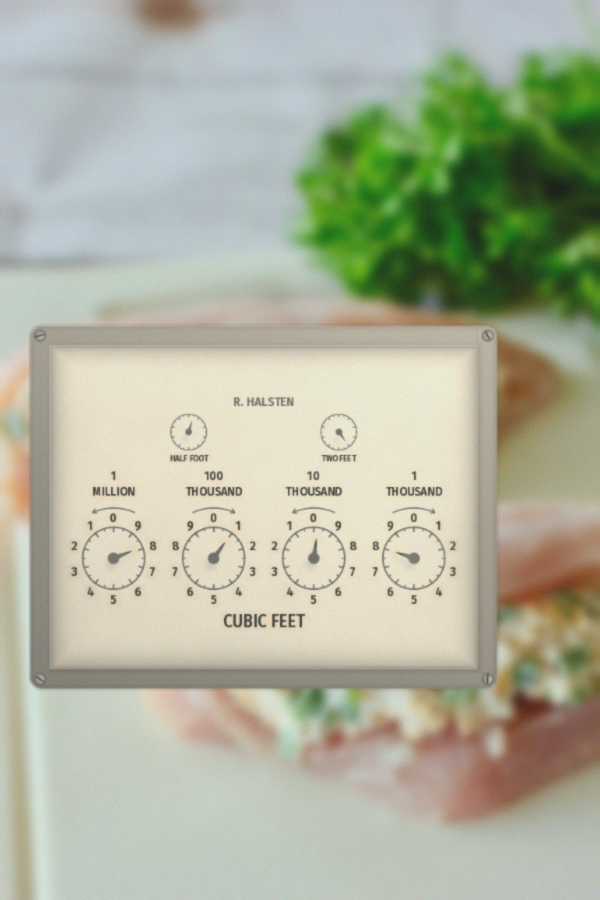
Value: 809800,ft³
